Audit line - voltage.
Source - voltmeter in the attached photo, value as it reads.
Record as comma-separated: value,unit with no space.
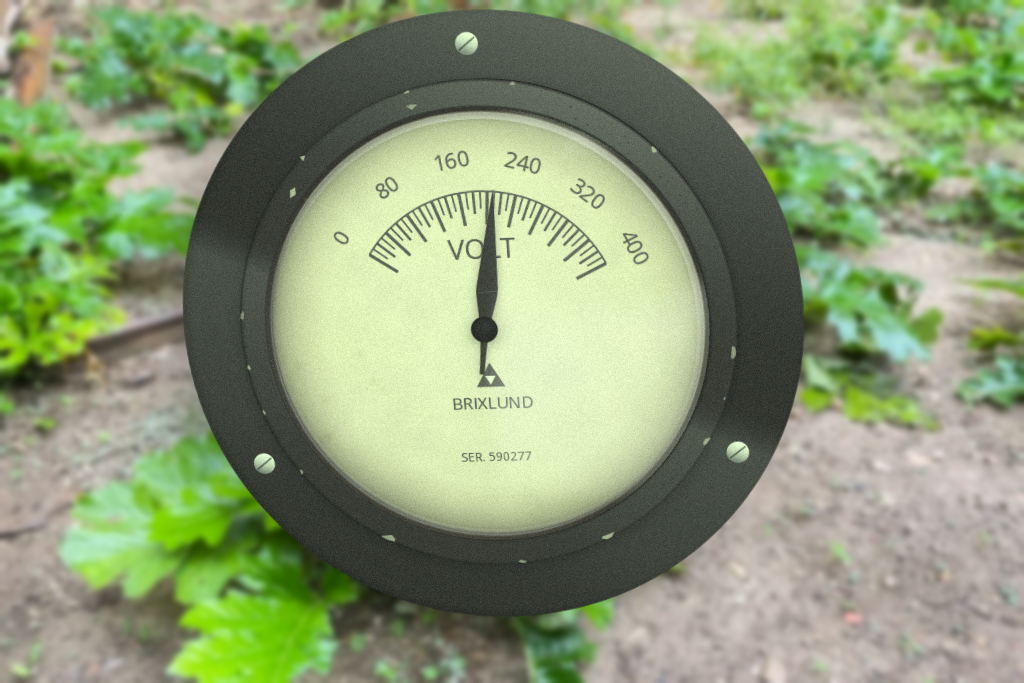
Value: 210,V
